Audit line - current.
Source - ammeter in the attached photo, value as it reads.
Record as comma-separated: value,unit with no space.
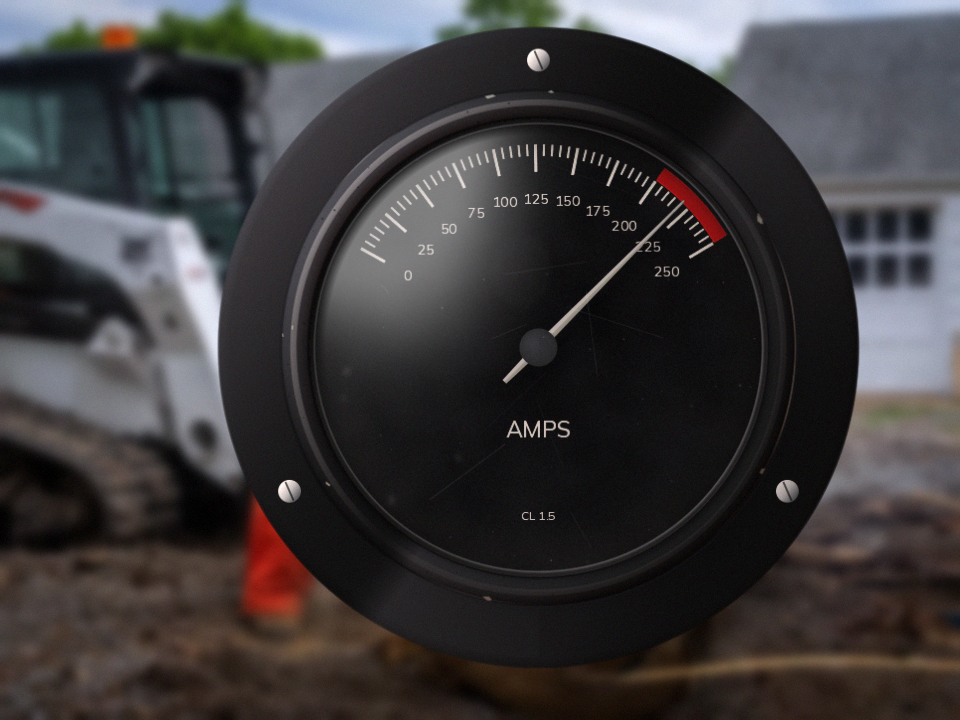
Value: 220,A
